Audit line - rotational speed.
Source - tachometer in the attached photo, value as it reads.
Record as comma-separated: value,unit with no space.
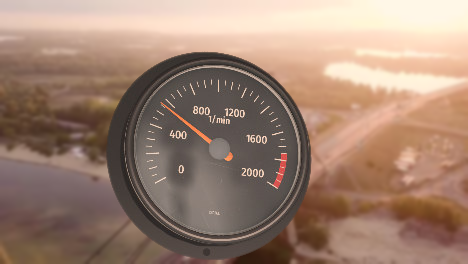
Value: 550,rpm
